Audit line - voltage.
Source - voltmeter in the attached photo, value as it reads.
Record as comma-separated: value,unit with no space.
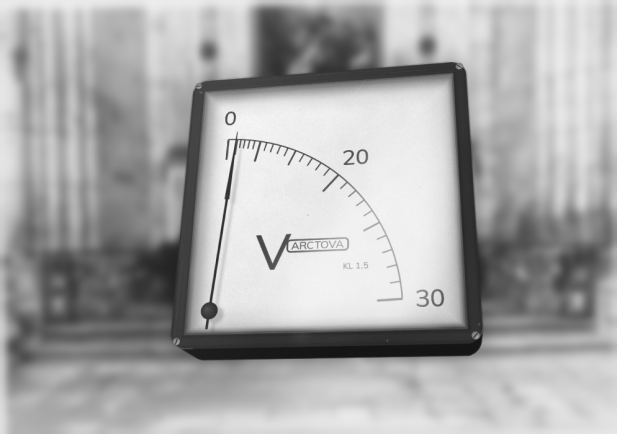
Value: 5,V
